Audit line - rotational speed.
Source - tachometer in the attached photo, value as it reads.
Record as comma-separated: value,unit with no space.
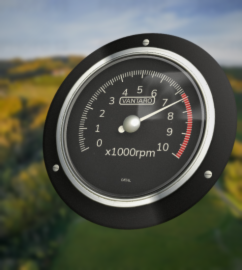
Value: 7500,rpm
